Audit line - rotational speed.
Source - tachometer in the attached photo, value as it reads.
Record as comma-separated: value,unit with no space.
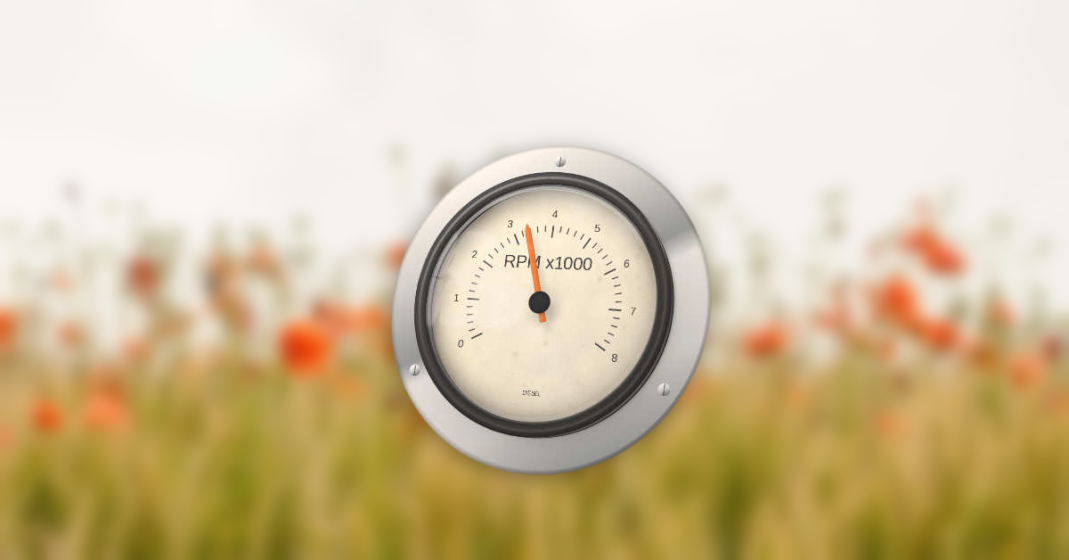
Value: 3400,rpm
